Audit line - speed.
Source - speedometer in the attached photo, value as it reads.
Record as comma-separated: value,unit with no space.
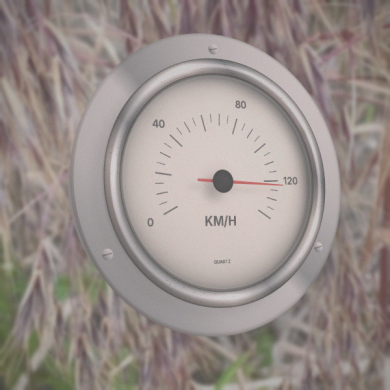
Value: 122.5,km/h
